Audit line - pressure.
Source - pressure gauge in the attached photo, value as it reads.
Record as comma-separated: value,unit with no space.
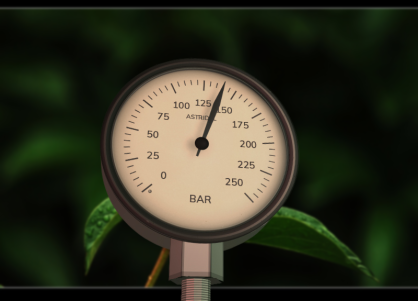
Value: 140,bar
